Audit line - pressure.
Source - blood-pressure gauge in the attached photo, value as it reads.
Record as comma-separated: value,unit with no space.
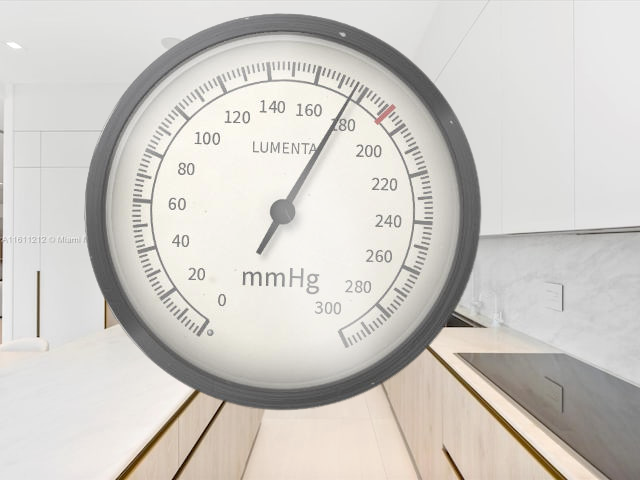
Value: 176,mmHg
